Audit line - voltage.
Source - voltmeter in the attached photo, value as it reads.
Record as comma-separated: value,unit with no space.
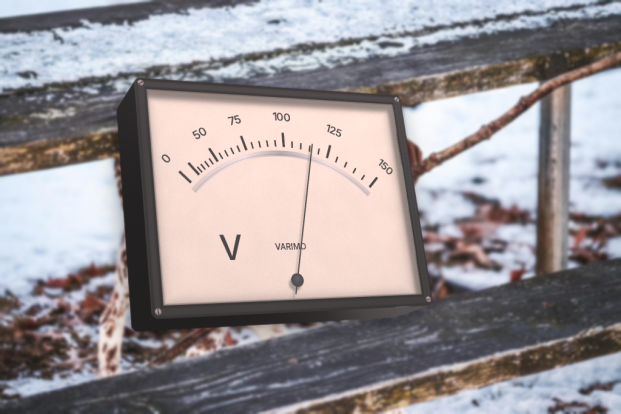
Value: 115,V
